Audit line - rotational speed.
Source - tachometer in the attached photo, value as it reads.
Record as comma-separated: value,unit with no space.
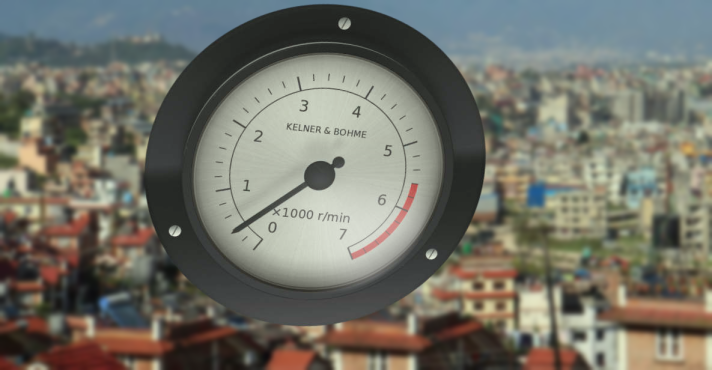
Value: 400,rpm
